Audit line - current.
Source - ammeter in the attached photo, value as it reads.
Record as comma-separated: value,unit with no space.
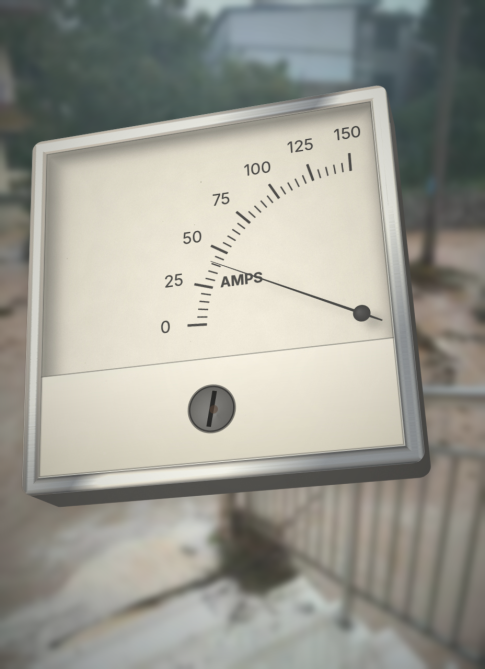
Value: 40,A
